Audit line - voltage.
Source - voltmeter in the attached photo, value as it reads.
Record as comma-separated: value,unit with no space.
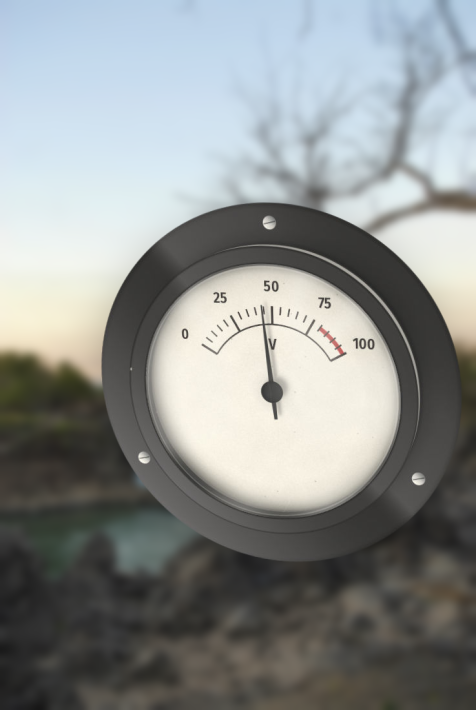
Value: 45,V
